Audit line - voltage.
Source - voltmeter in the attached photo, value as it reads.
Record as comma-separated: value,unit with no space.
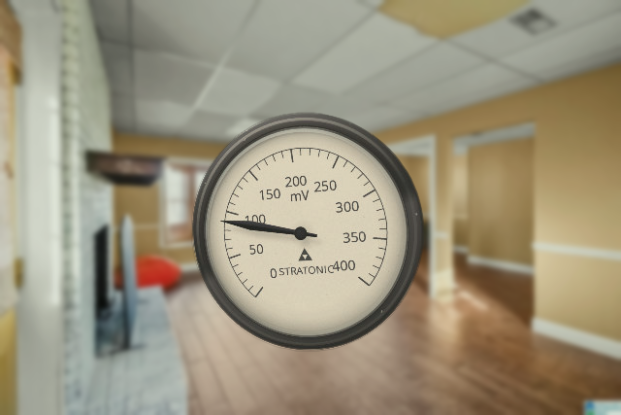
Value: 90,mV
